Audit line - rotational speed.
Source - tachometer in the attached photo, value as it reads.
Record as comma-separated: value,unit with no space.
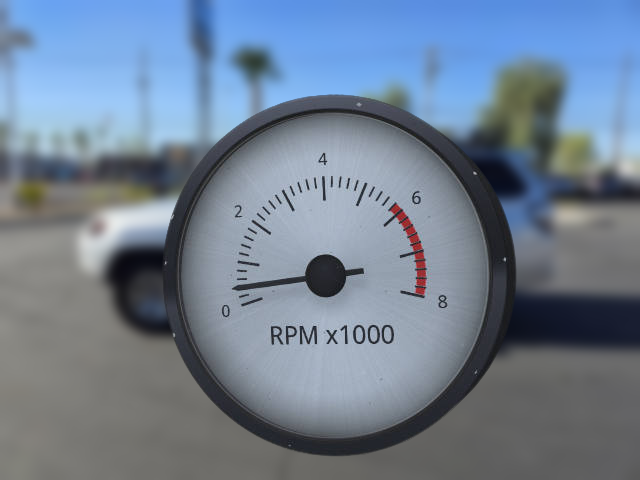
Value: 400,rpm
